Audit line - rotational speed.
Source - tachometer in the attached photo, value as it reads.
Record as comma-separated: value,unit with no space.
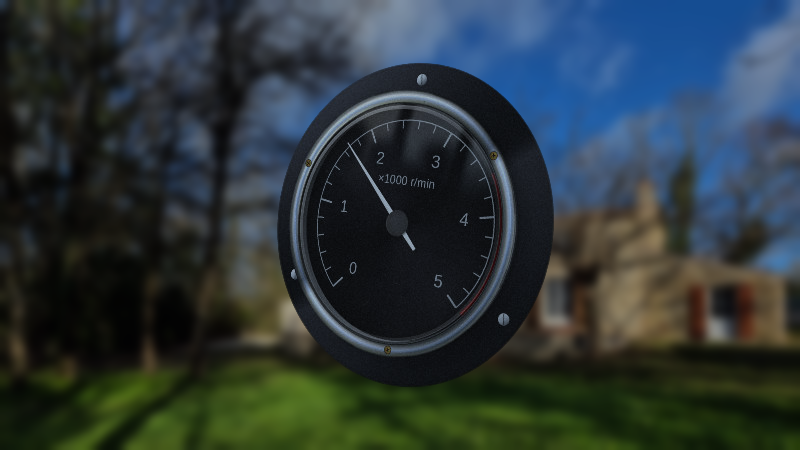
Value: 1700,rpm
